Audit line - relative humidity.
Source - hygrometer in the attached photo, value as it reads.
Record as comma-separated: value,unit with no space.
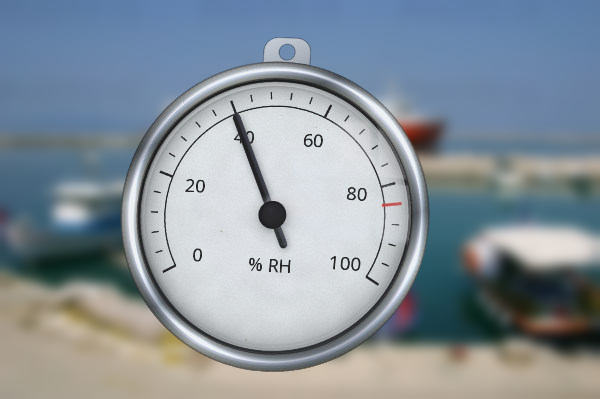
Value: 40,%
